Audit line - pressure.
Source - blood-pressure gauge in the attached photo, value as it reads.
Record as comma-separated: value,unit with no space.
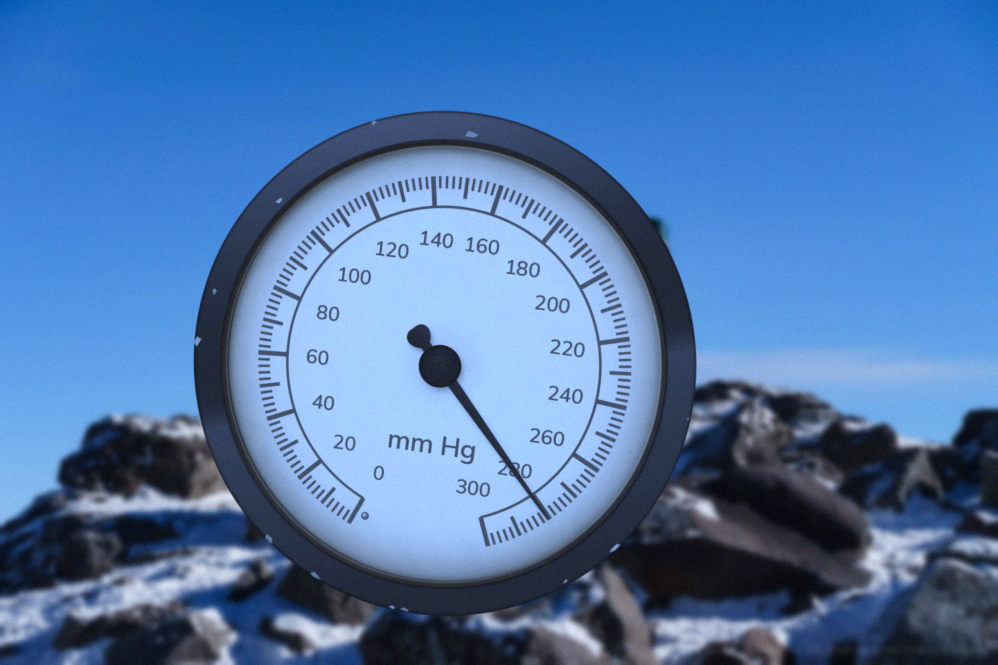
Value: 280,mmHg
